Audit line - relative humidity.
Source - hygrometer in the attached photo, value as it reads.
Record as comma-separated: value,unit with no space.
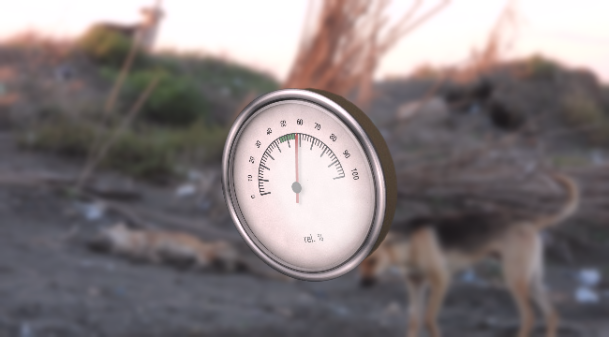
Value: 60,%
